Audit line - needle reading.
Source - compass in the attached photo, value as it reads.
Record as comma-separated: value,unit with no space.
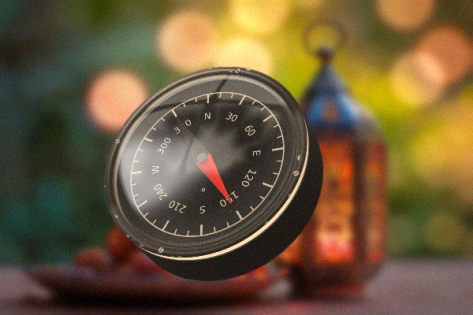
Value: 150,°
